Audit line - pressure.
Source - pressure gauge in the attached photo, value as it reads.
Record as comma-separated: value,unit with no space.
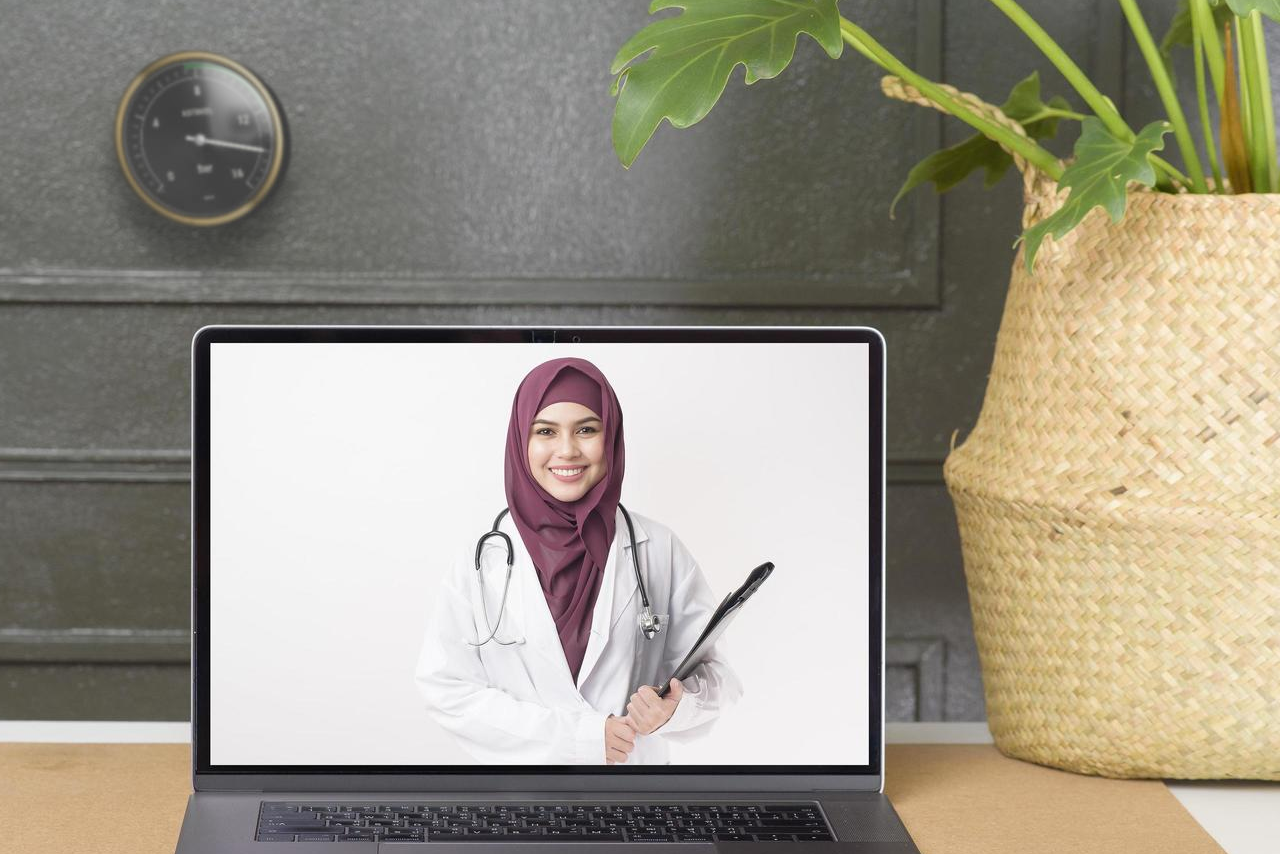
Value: 14,bar
